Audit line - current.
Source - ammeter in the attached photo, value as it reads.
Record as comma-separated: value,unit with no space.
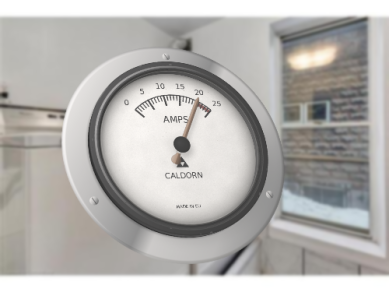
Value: 20,A
